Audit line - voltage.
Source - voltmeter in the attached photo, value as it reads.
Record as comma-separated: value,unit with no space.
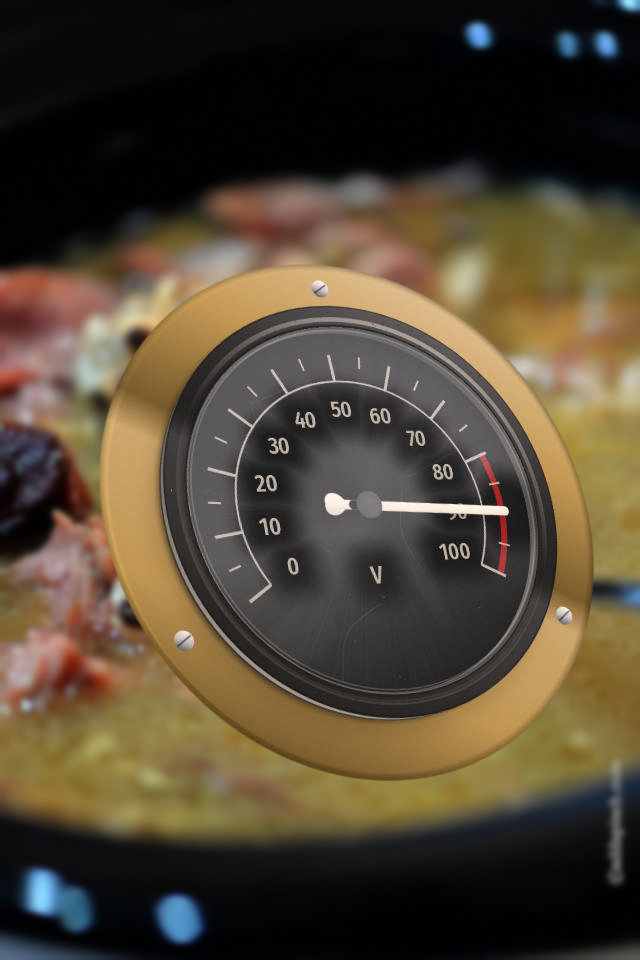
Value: 90,V
